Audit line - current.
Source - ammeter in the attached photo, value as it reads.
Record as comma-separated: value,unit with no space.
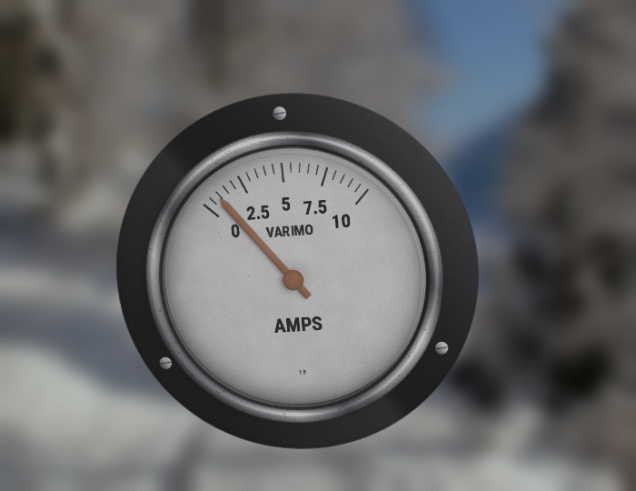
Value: 1,A
